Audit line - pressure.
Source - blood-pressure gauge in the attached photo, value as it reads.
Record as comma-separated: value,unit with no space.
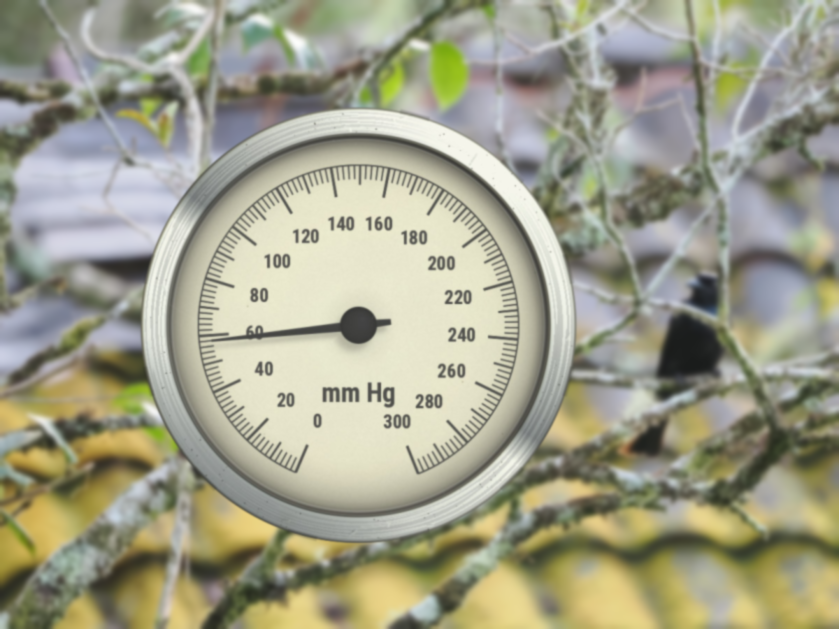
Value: 58,mmHg
